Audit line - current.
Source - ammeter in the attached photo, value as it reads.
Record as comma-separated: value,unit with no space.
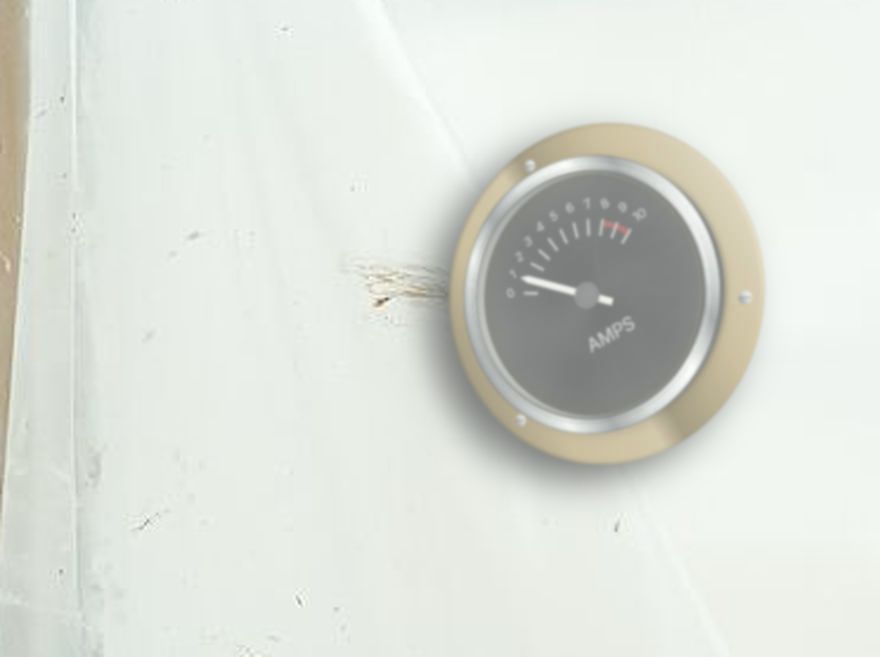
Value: 1,A
